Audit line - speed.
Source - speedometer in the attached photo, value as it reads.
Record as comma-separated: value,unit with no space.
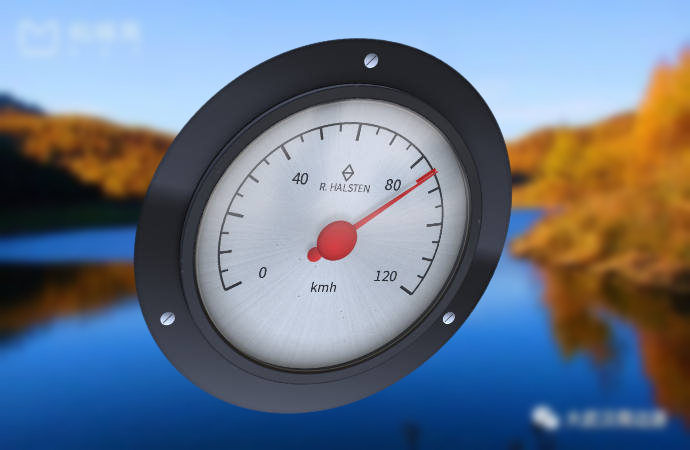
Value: 85,km/h
